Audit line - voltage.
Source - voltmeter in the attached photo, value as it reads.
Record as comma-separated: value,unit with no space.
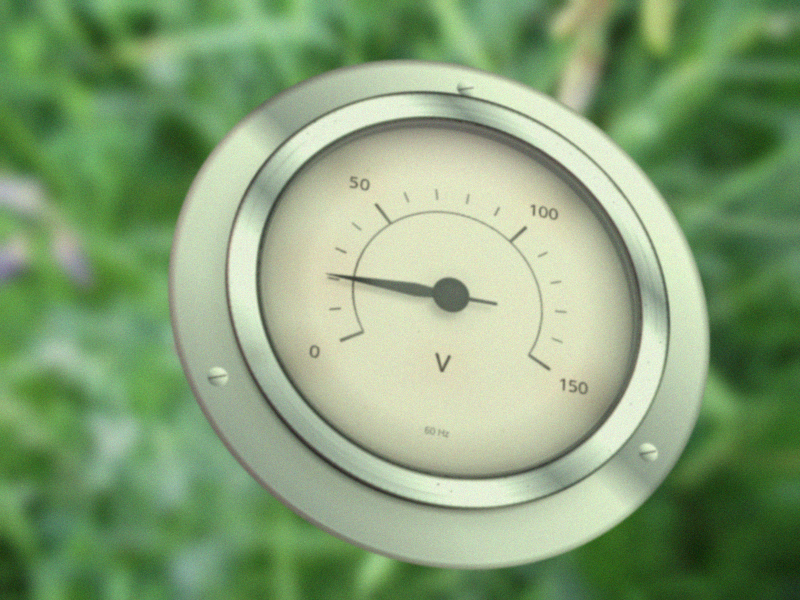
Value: 20,V
